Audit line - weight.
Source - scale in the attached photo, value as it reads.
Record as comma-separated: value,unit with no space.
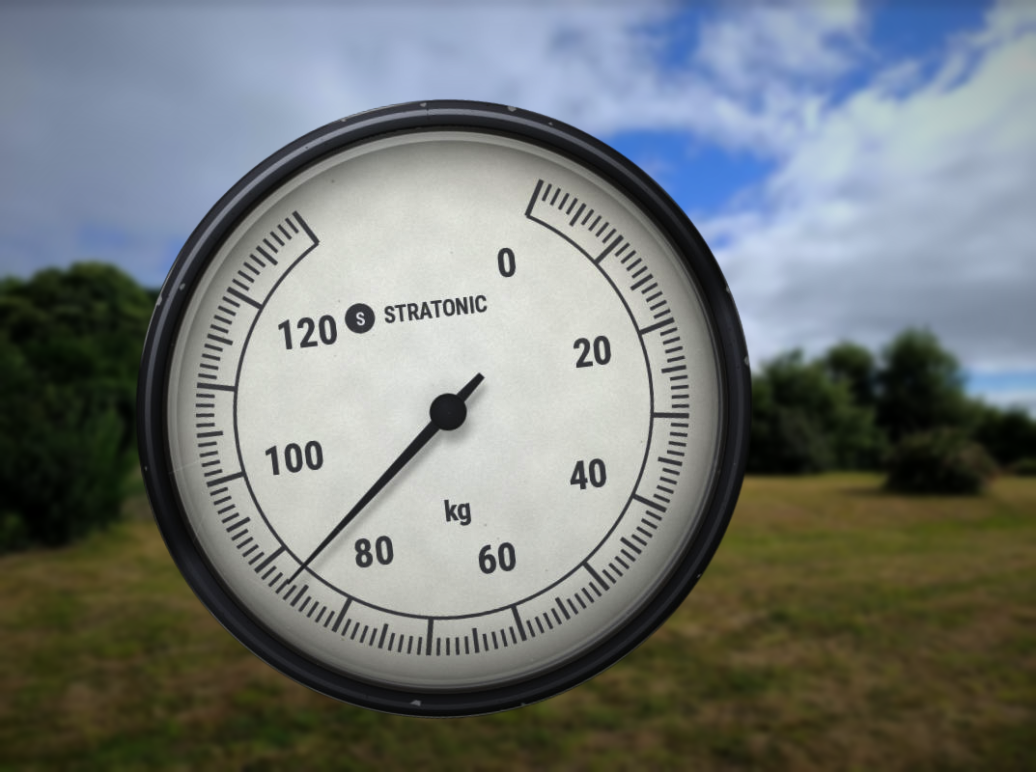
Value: 87,kg
